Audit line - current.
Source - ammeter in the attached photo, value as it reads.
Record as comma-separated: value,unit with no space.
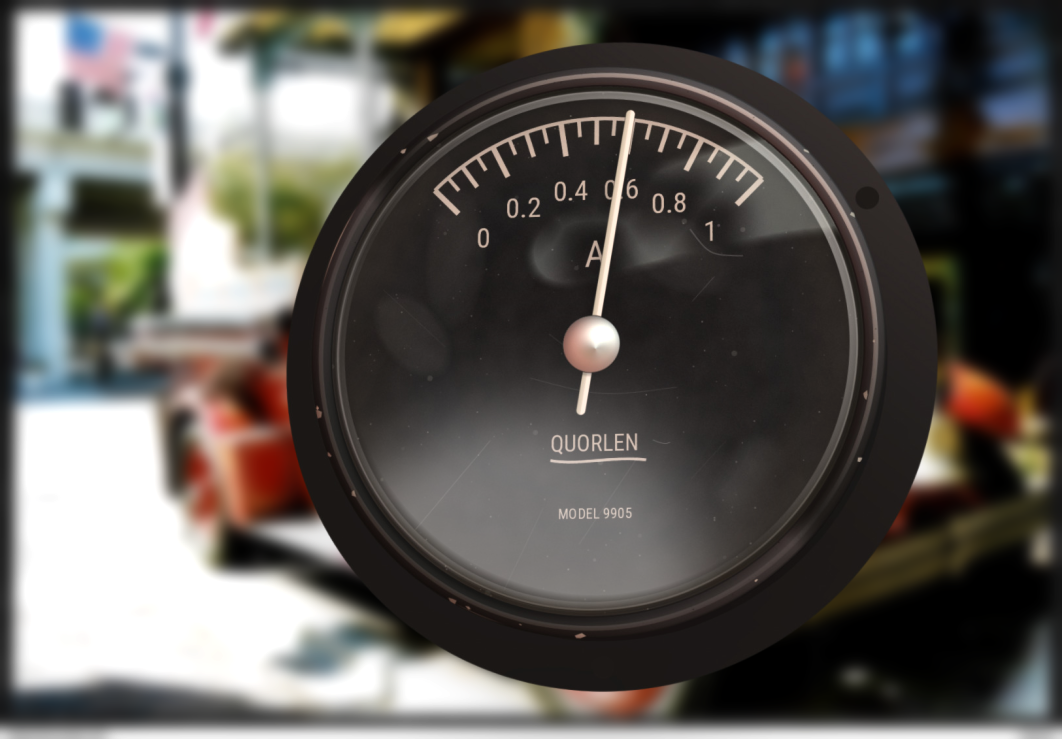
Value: 0.6,A
